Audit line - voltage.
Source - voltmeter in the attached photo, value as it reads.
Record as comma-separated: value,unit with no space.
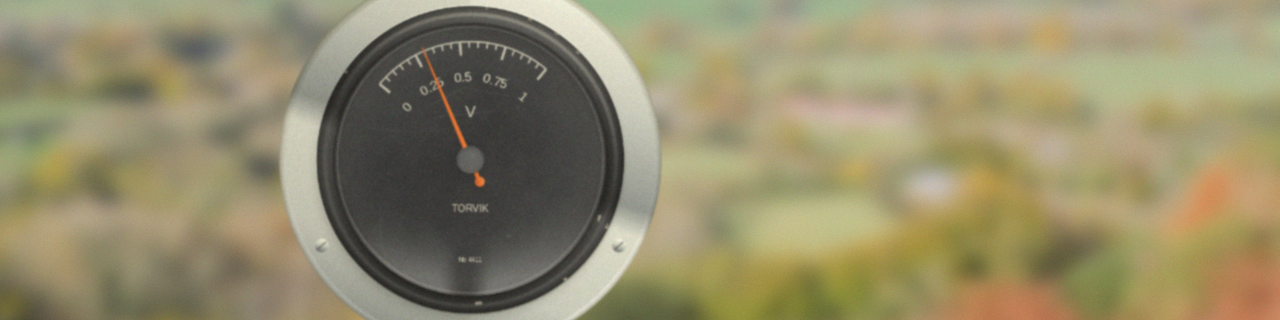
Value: 0.3,V
